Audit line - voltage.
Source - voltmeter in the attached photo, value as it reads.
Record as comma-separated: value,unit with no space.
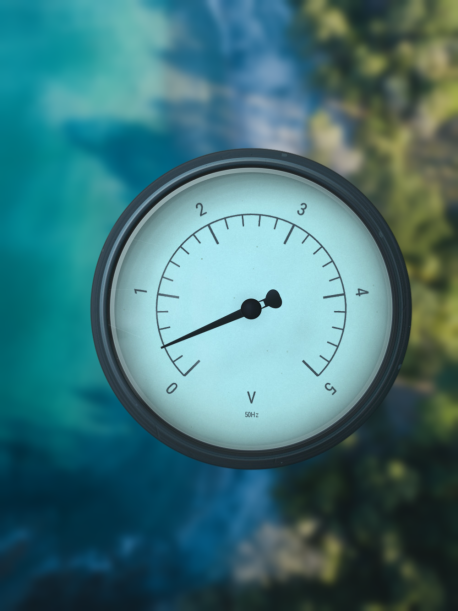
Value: 0.4,V
